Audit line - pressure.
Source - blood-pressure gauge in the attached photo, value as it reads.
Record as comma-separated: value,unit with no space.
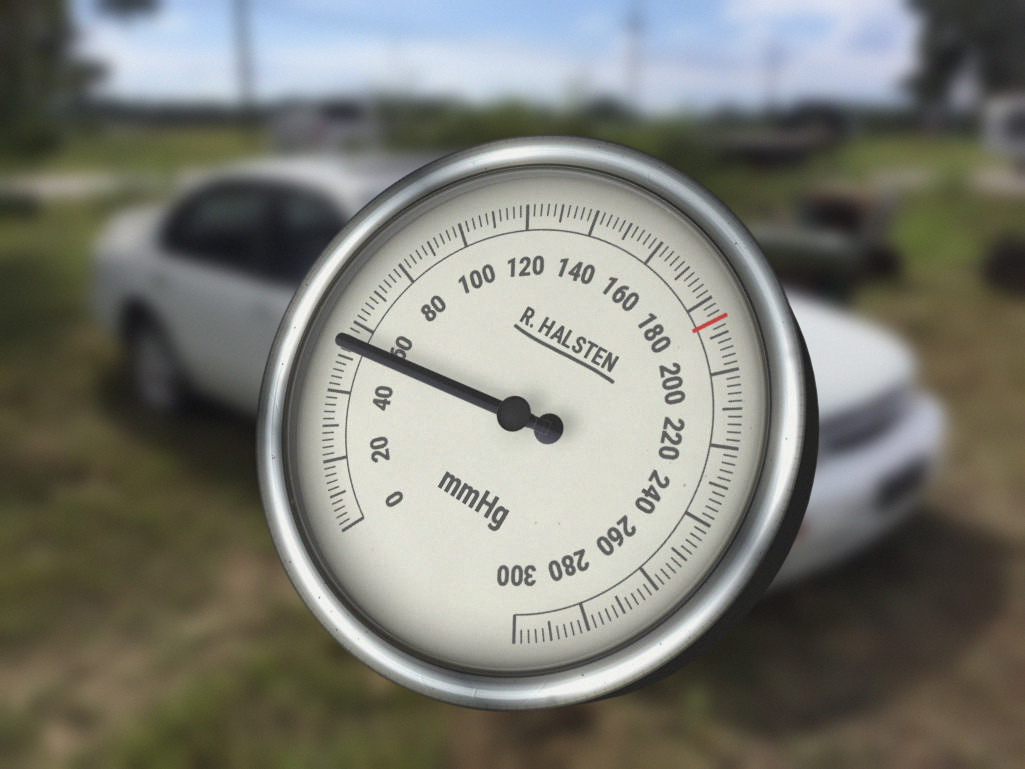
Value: 54,mmHg
